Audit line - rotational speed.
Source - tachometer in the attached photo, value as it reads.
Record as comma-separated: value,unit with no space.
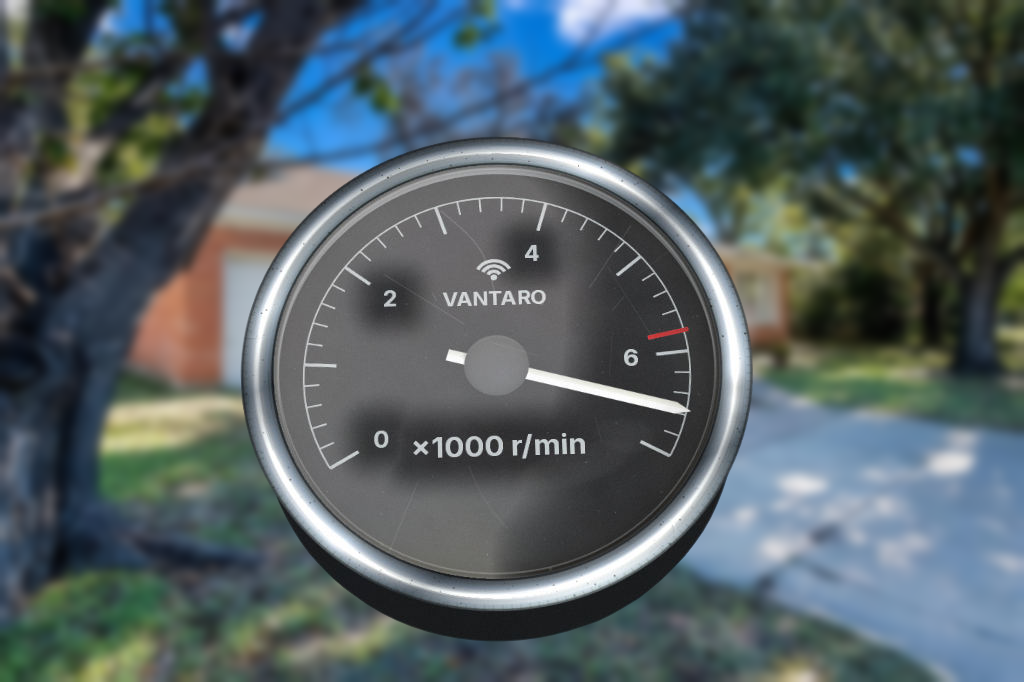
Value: 6600,rpm
